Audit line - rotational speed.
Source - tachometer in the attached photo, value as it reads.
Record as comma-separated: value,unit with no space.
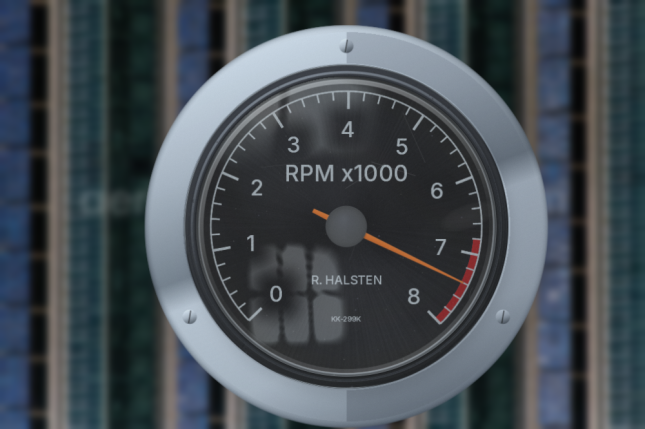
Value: 7400,rpm
